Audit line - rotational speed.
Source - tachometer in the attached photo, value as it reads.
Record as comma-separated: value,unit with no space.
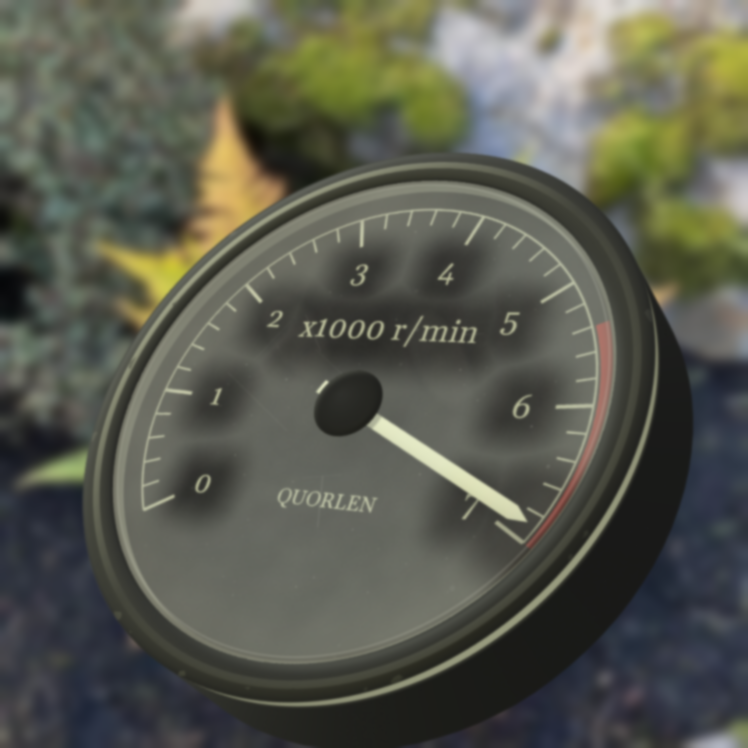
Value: 6900,rpm
